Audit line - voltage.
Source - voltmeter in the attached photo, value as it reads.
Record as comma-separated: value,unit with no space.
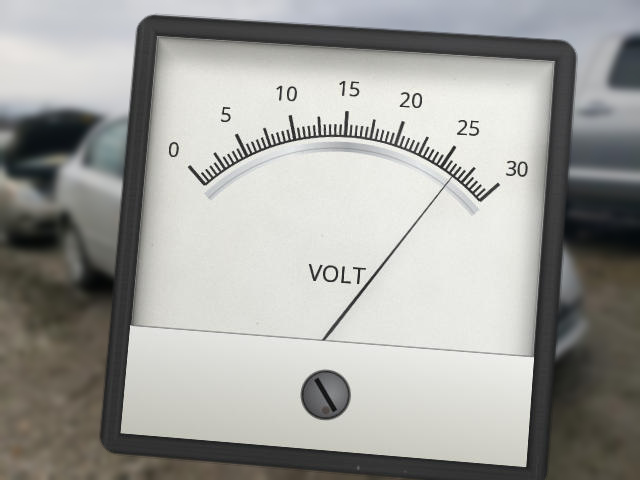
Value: 26.5,V
